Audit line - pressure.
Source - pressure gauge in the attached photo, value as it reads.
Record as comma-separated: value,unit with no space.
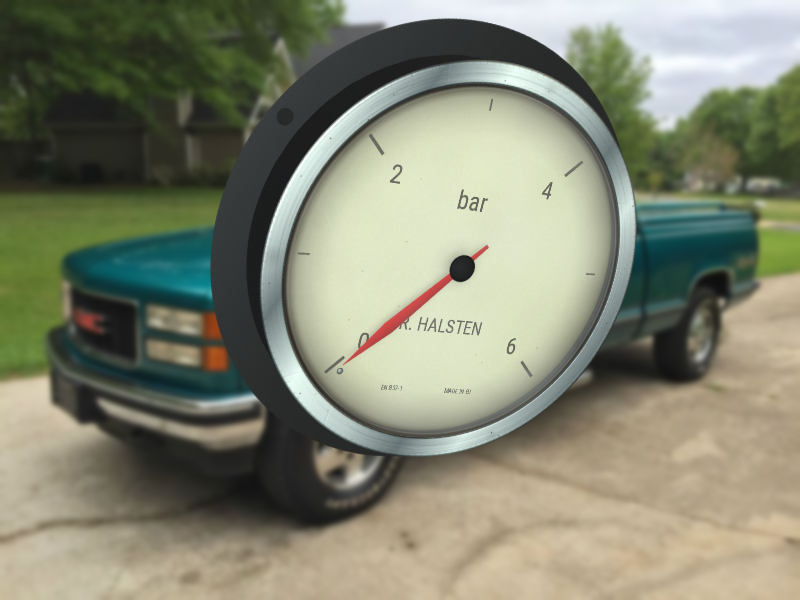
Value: 0,bar
